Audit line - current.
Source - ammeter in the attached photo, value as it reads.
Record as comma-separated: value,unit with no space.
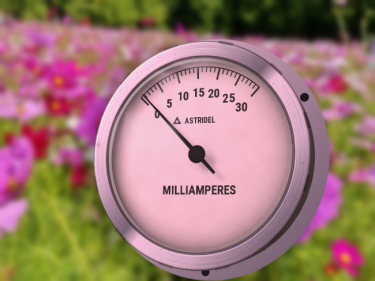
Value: 1,mA
